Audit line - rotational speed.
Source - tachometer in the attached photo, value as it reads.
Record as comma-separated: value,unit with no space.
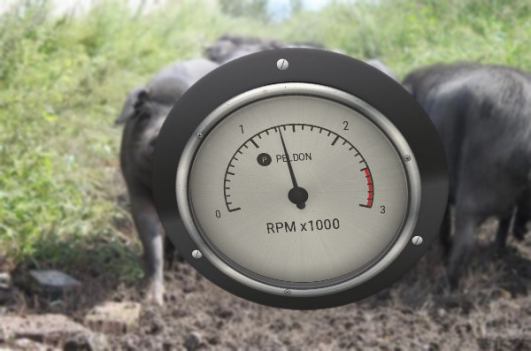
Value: 1350,rpm
